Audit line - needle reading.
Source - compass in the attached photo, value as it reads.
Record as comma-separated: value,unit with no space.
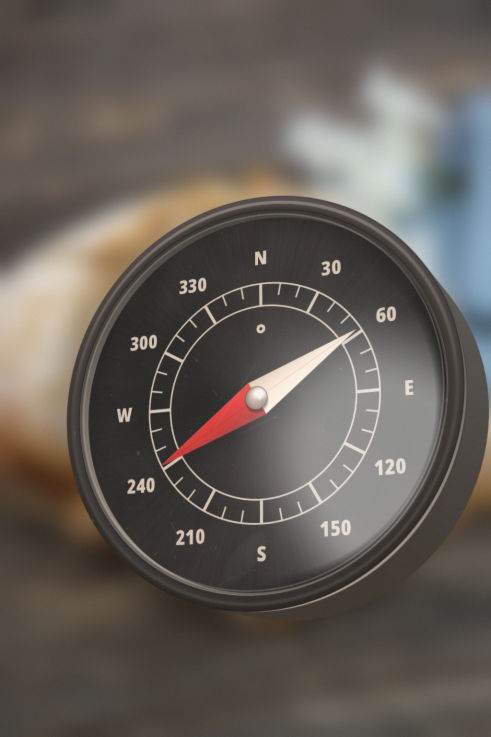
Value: 240,°
